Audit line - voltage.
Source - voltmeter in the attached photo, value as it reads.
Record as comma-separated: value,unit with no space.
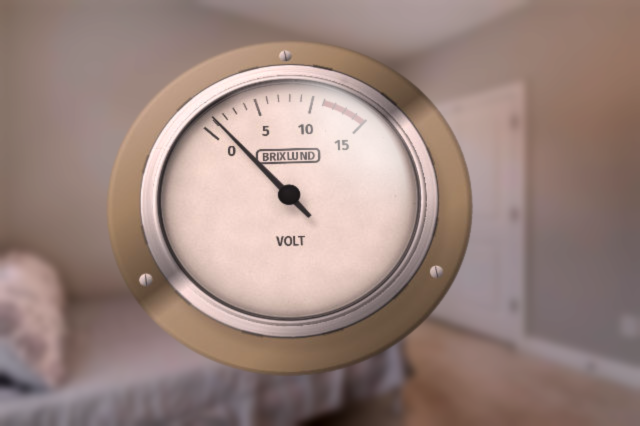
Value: 1,V
